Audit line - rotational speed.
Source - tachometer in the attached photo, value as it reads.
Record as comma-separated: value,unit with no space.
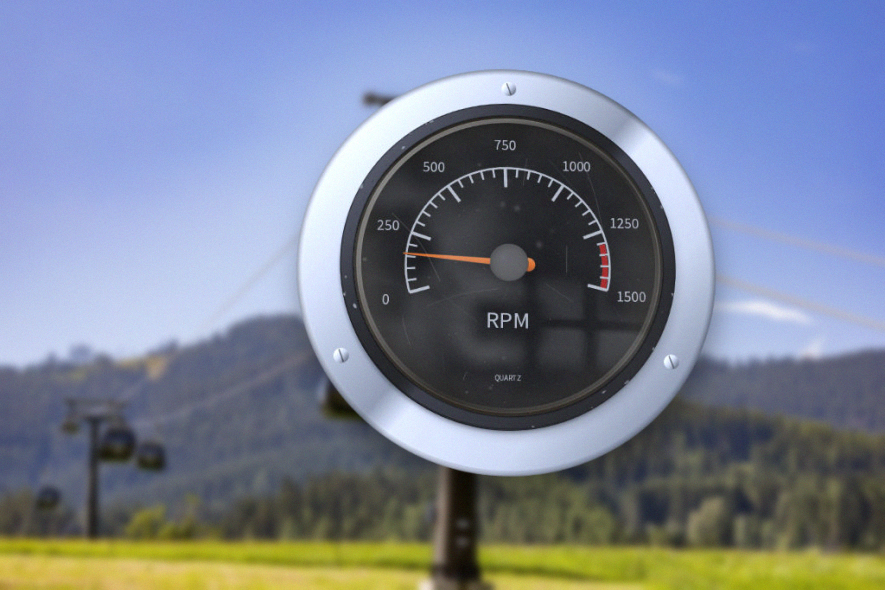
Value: 150,rpm
